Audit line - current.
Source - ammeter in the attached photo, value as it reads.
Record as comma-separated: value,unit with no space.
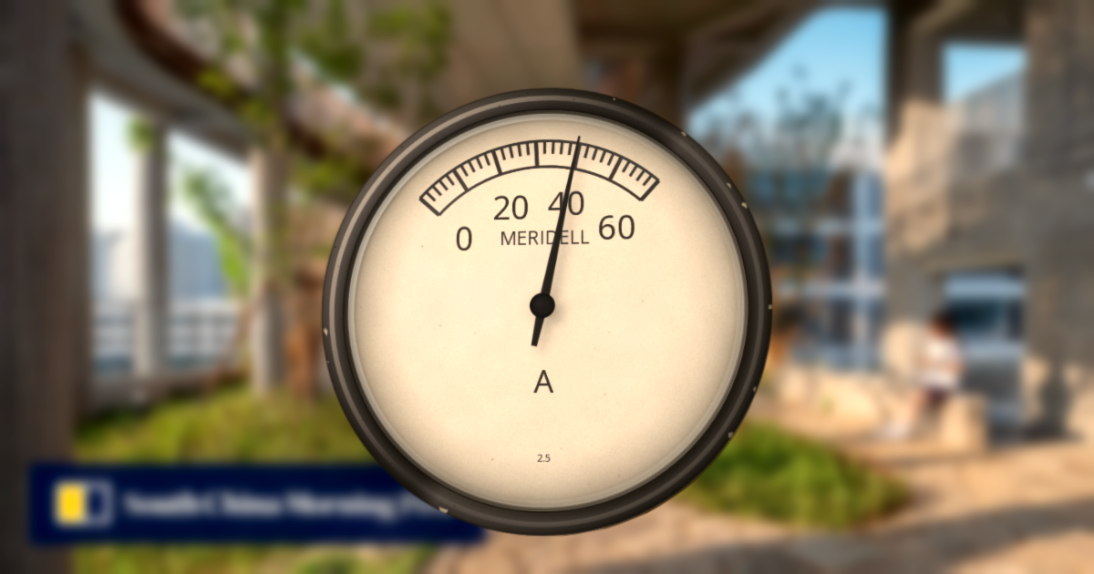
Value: 40,A
